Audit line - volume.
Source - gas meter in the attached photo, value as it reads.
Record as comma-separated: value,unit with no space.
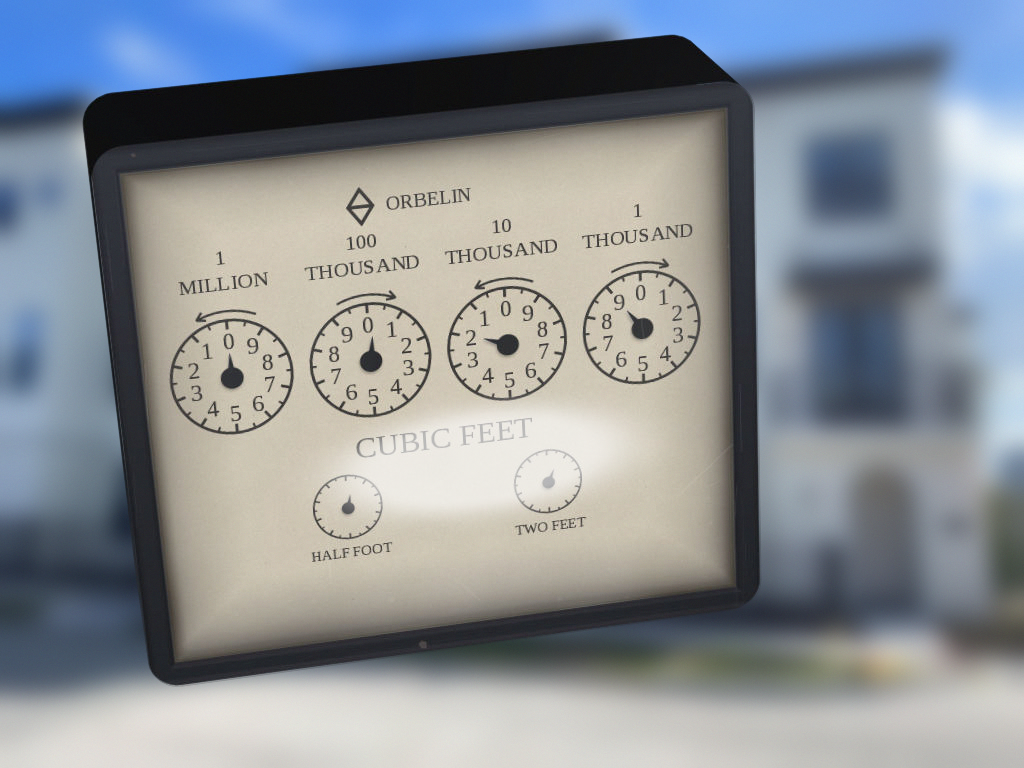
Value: 1900,ft³
